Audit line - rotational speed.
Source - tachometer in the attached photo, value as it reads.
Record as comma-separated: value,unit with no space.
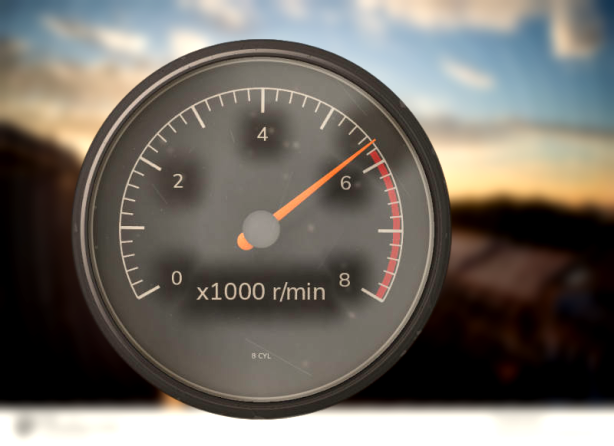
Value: 5700,rpm
